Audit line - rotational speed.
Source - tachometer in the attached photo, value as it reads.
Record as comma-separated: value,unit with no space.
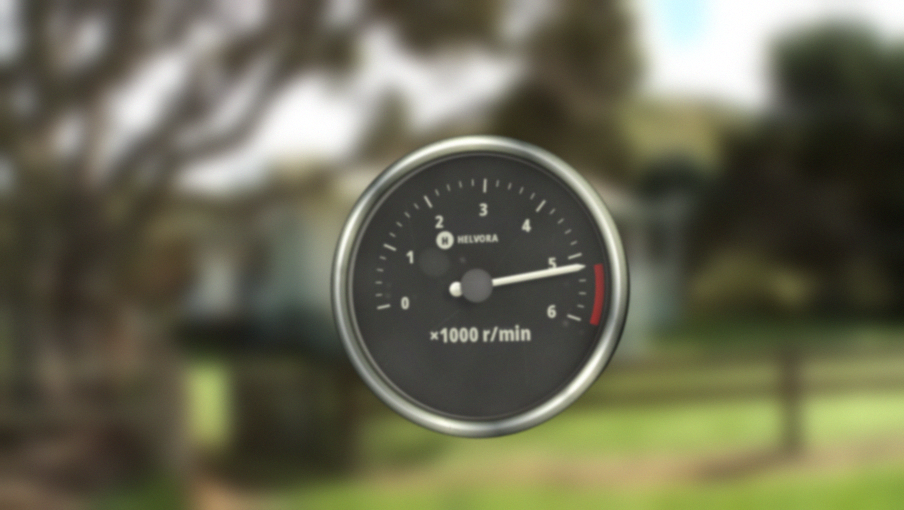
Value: 5200,rpm
